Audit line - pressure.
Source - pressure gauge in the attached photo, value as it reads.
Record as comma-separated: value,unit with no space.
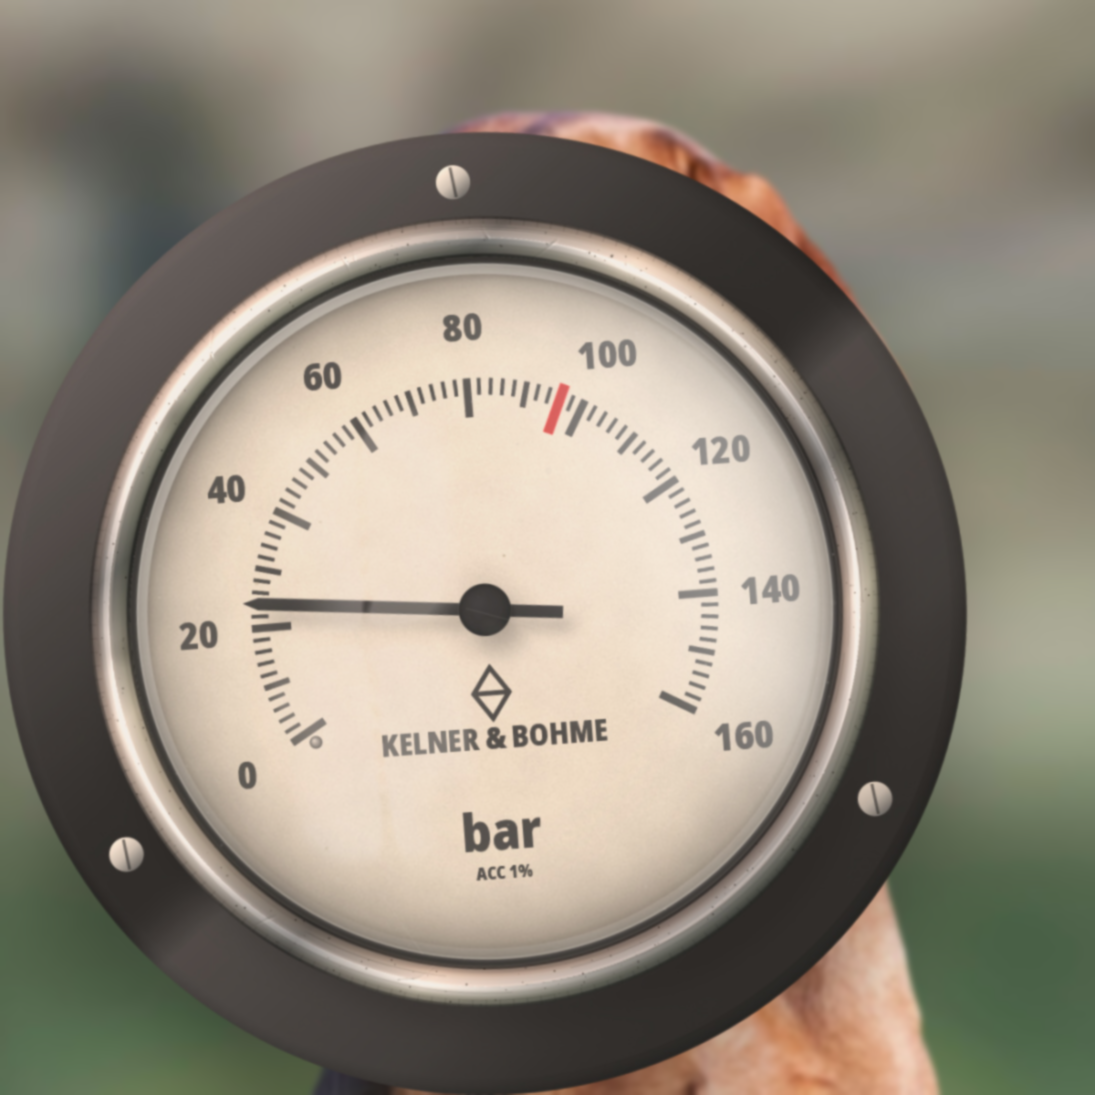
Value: 24,bar
